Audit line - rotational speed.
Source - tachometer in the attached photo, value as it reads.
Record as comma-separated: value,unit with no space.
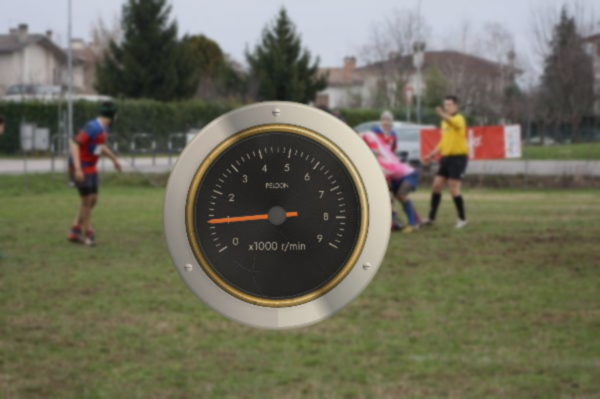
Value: 1000,rpm
